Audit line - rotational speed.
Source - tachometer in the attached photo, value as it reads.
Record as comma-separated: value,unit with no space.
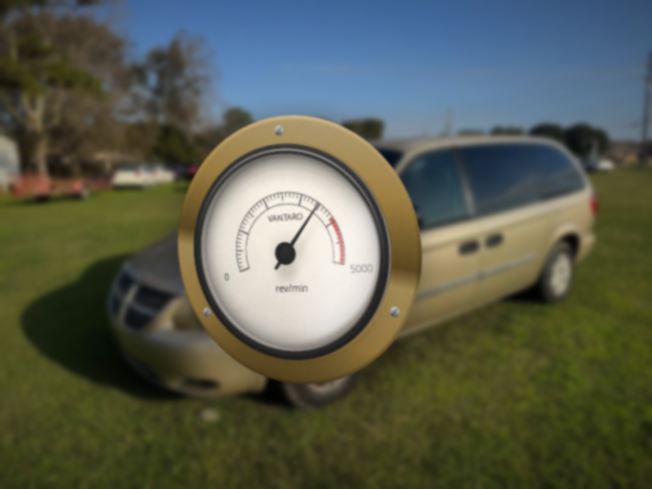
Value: 3500,rpm
